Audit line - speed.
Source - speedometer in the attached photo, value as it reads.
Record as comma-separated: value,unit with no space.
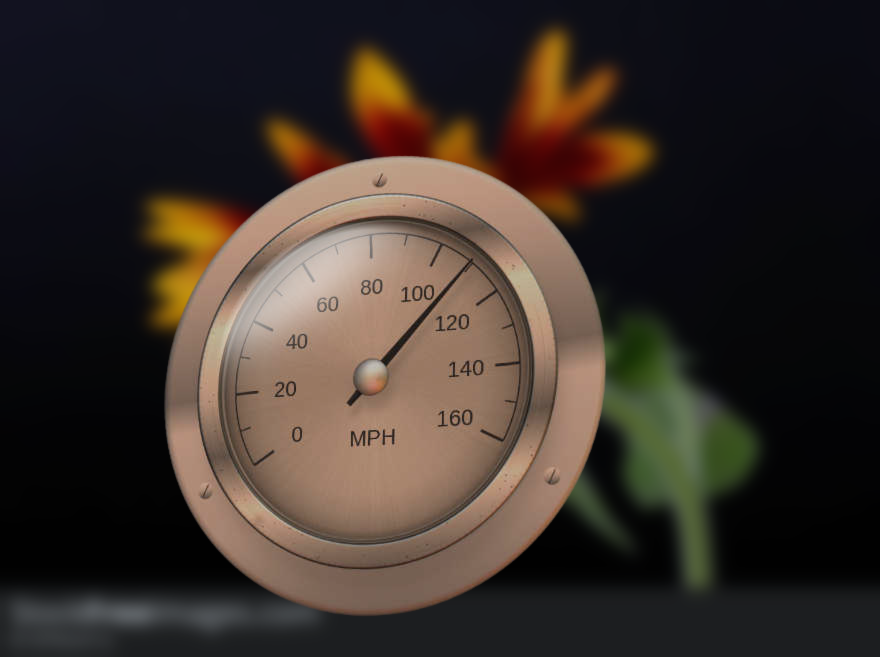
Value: 110,mph
